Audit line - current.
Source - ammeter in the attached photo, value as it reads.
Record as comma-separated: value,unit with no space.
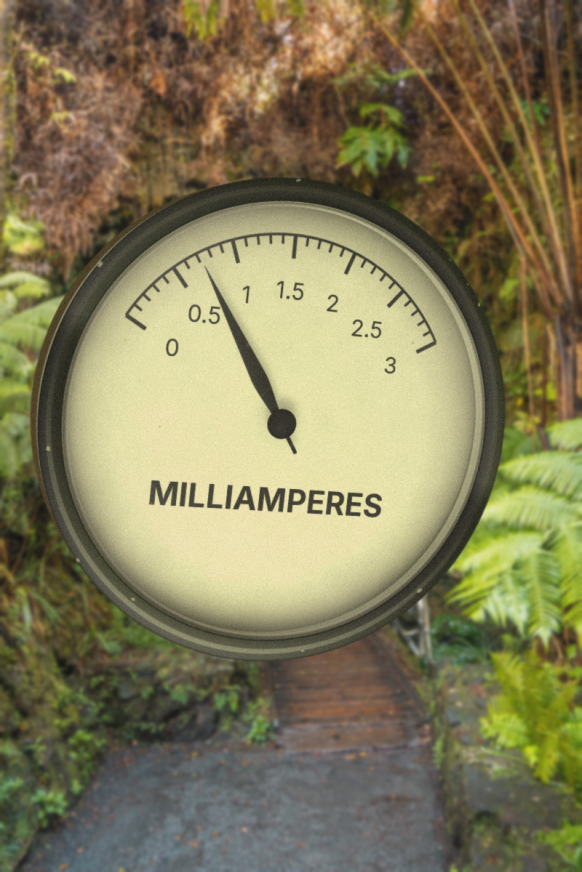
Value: 0.7,mA
